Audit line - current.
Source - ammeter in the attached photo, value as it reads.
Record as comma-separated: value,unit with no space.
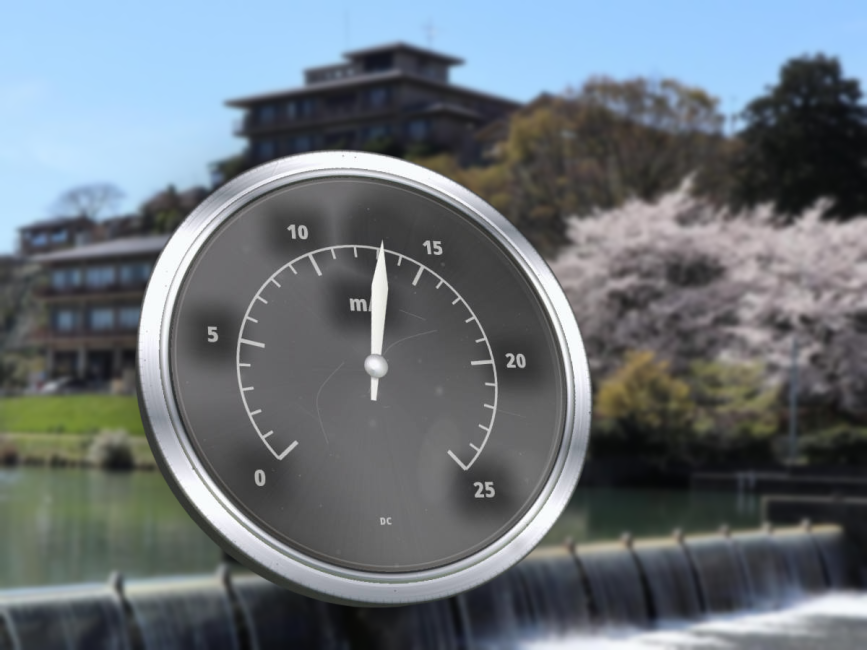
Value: 13,mA
